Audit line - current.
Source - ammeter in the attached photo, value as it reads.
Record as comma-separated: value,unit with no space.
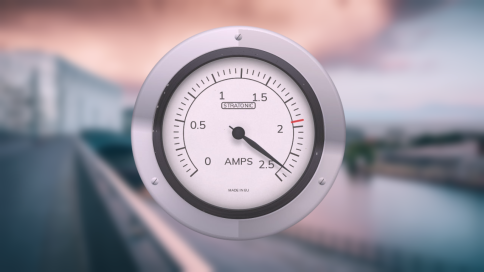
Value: 2.4,A
